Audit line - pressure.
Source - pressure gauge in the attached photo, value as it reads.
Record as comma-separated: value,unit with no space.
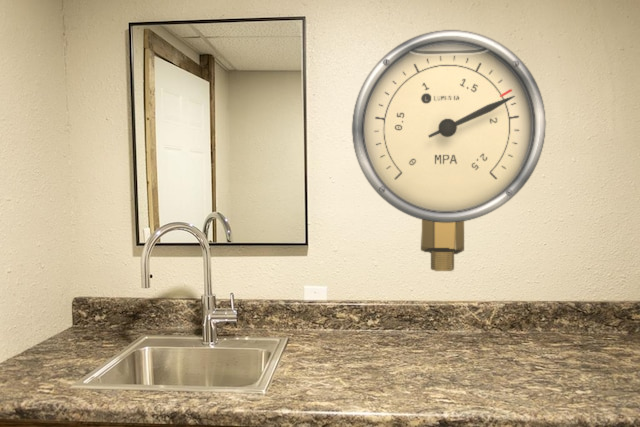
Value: 1.85,MPa
